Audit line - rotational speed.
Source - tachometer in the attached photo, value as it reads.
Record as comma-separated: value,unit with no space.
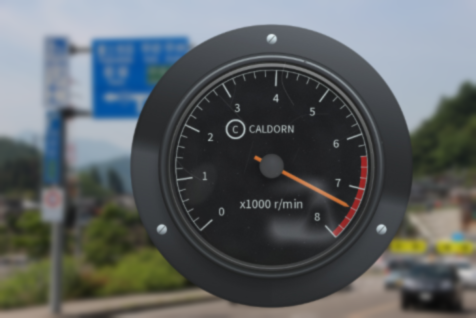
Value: 7400,rpm
